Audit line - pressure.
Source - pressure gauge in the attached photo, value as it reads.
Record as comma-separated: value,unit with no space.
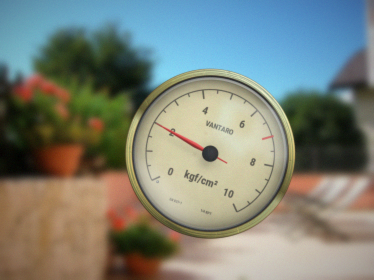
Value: 2,kg/cm²
